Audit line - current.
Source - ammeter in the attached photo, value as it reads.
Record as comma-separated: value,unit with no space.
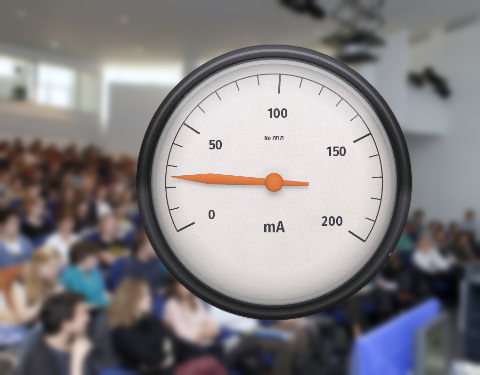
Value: 25,mA
